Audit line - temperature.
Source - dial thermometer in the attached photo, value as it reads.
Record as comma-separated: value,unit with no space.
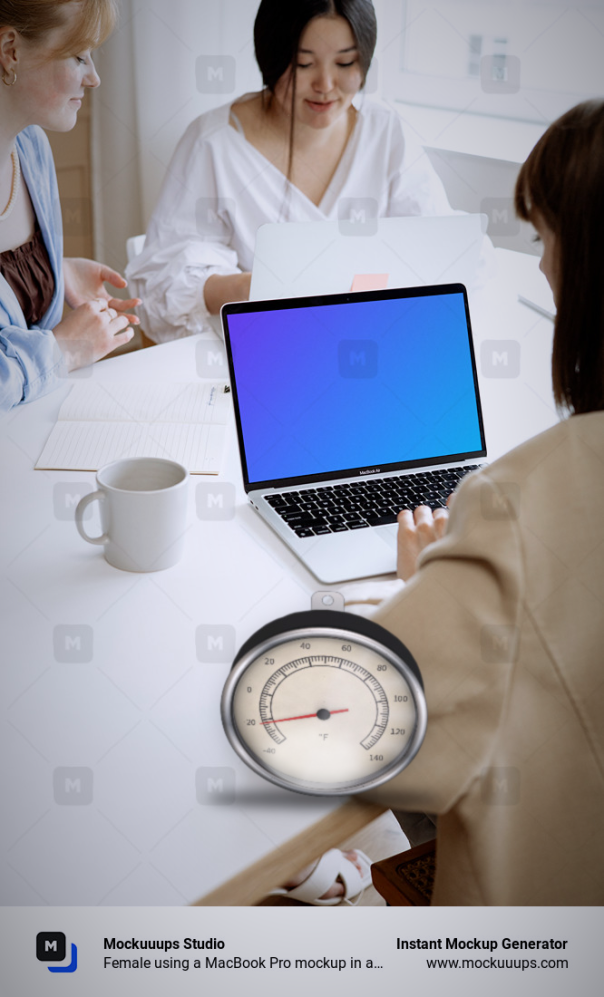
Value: -20,°F
